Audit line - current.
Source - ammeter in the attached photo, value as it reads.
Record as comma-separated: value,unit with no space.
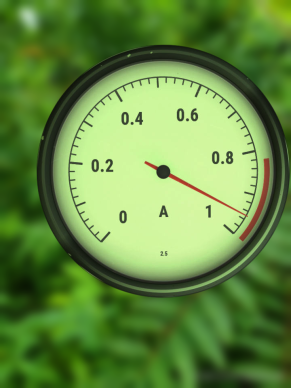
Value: 0.95,A
